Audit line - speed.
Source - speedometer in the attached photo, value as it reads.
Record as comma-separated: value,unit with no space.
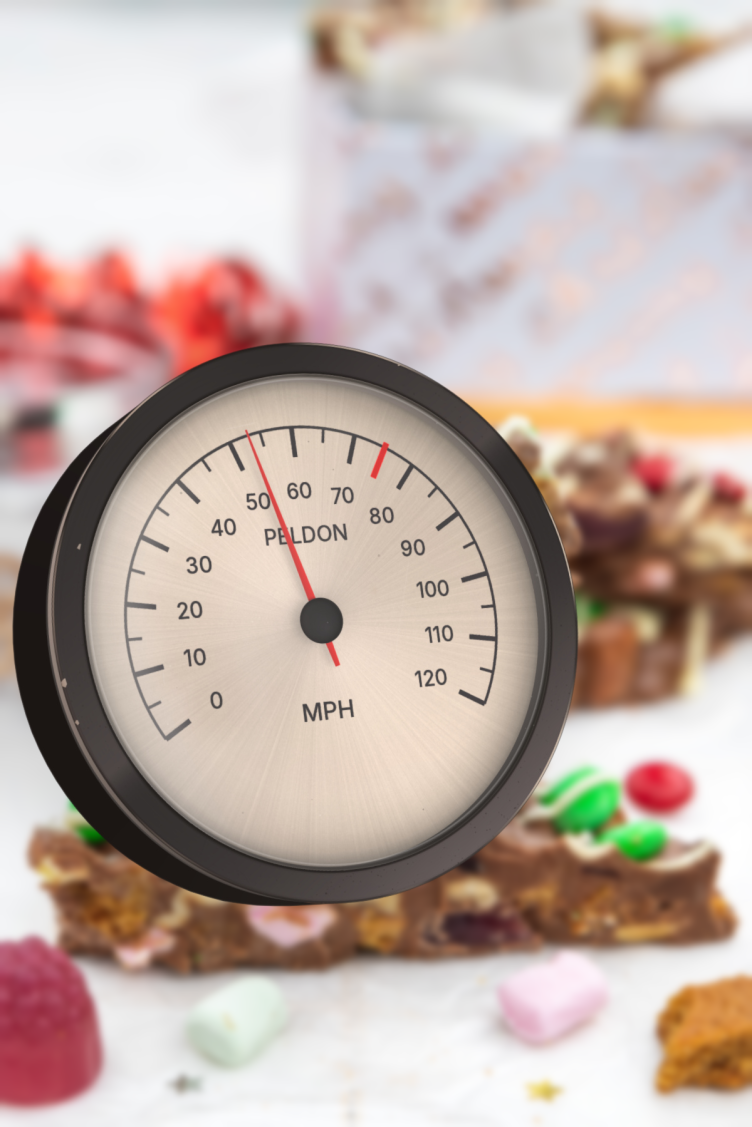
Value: 52.5,mph
